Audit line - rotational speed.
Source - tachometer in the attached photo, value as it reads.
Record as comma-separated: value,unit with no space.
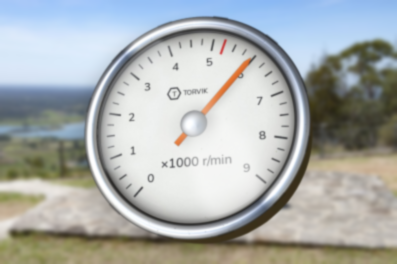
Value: 6000,rpm
